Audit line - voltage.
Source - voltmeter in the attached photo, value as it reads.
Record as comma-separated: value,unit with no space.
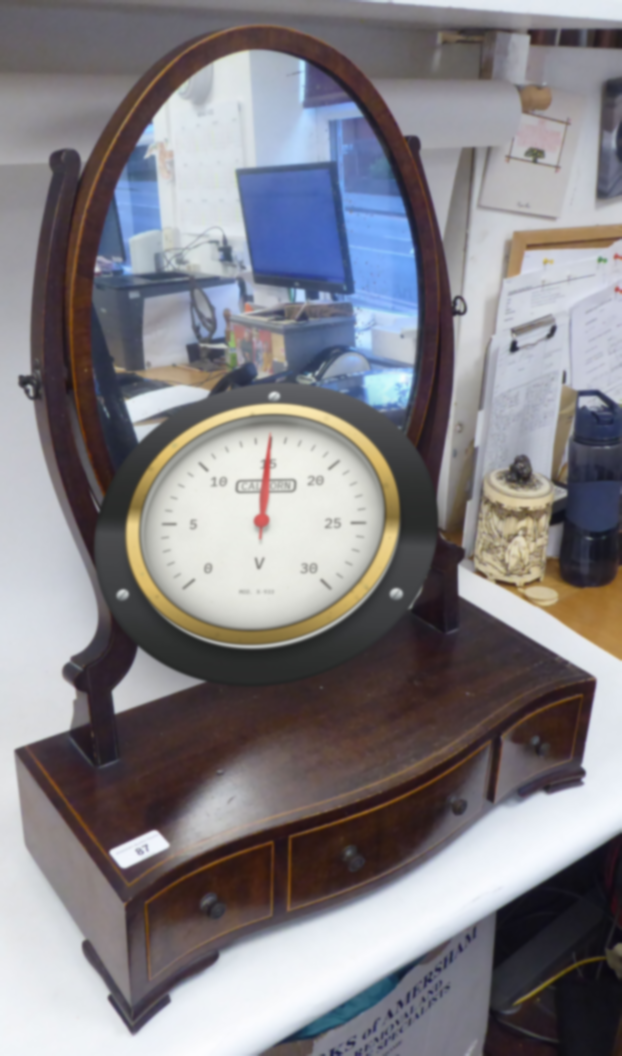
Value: 15,V
